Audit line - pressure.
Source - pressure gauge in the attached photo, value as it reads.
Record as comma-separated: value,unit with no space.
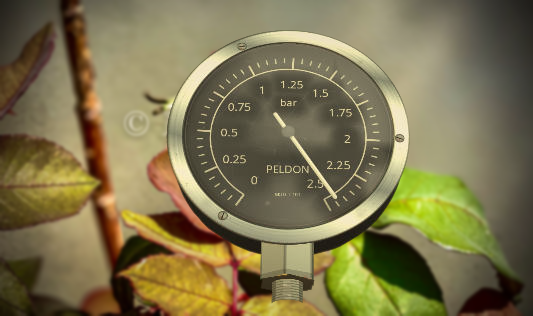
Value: 2.45,bar
